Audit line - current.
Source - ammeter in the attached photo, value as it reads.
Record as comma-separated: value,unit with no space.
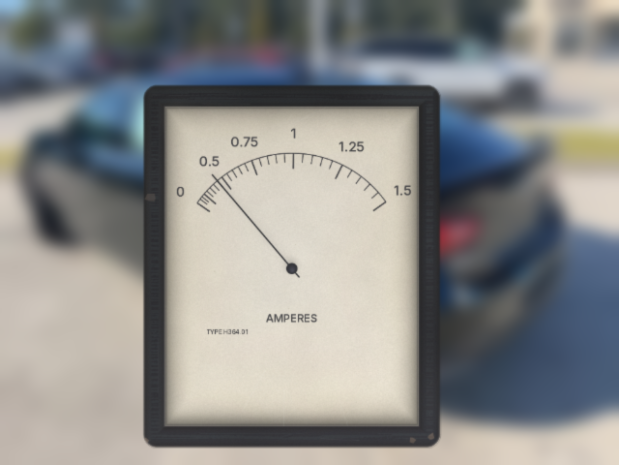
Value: 0.45,A
